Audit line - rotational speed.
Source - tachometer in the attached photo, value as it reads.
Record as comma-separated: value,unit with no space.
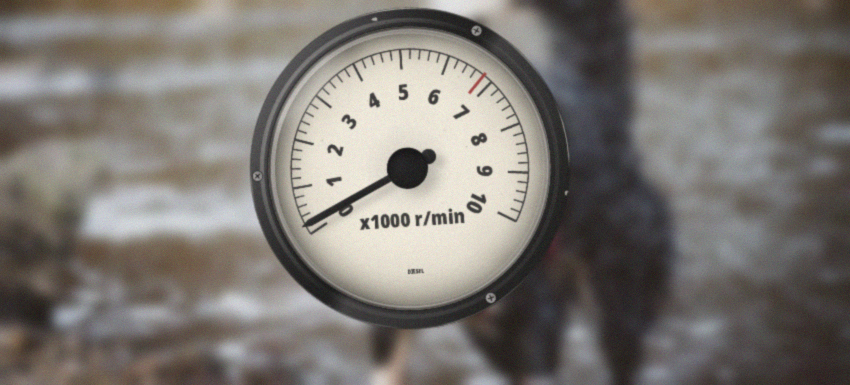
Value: 200,rpm
